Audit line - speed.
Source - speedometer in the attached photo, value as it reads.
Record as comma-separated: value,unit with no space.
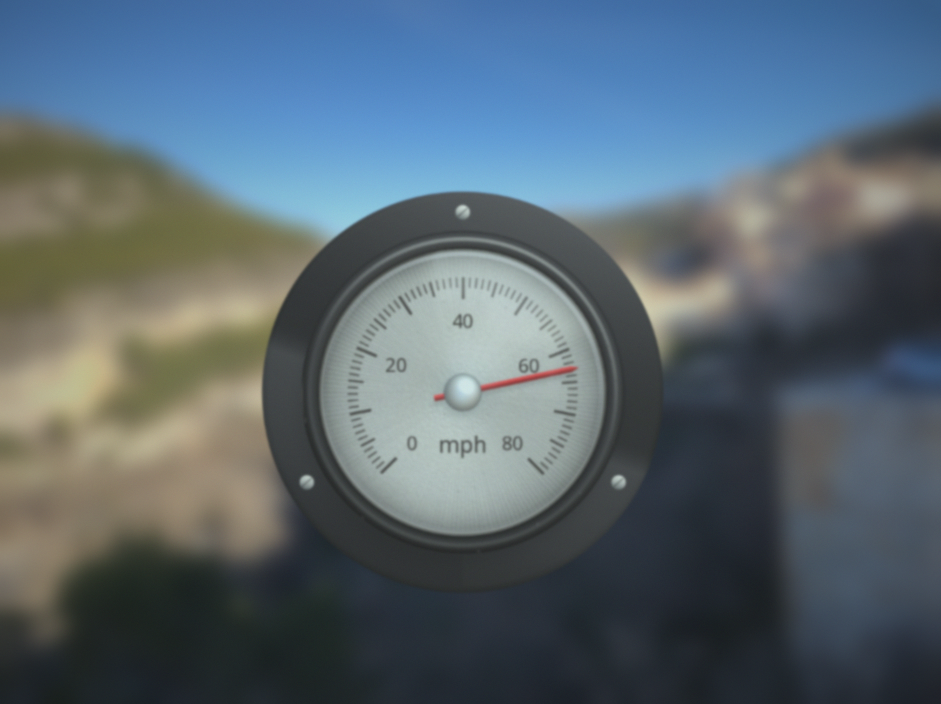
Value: 63,mph
